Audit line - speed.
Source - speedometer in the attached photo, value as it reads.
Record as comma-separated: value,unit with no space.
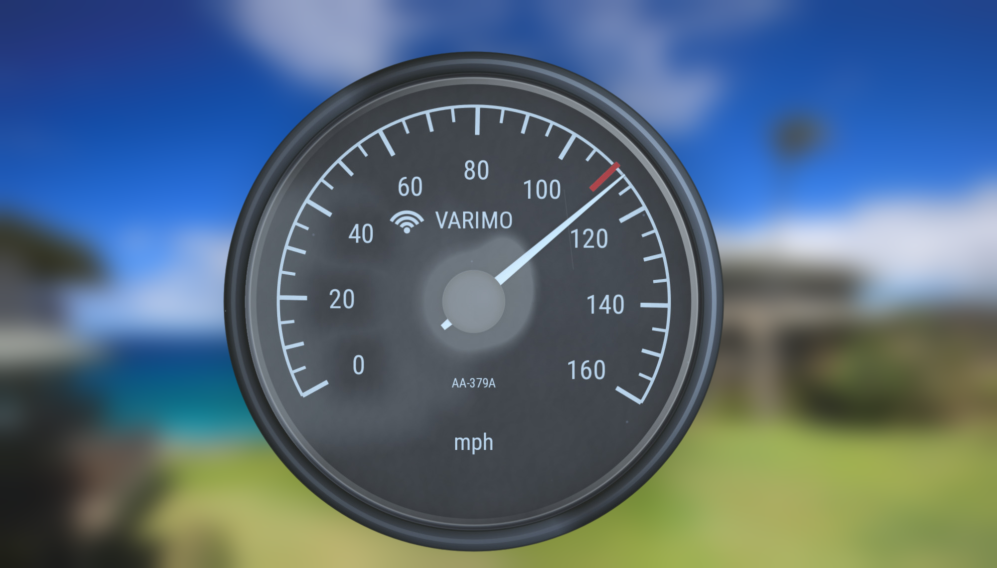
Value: 112.5,mph
